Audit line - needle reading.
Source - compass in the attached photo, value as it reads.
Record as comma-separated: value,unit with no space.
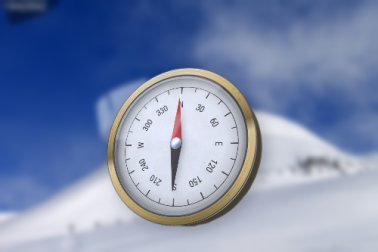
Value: 0,°
